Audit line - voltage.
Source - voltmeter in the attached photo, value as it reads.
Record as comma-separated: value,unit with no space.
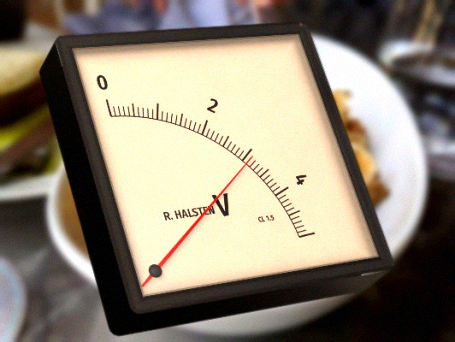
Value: 3.1,V
